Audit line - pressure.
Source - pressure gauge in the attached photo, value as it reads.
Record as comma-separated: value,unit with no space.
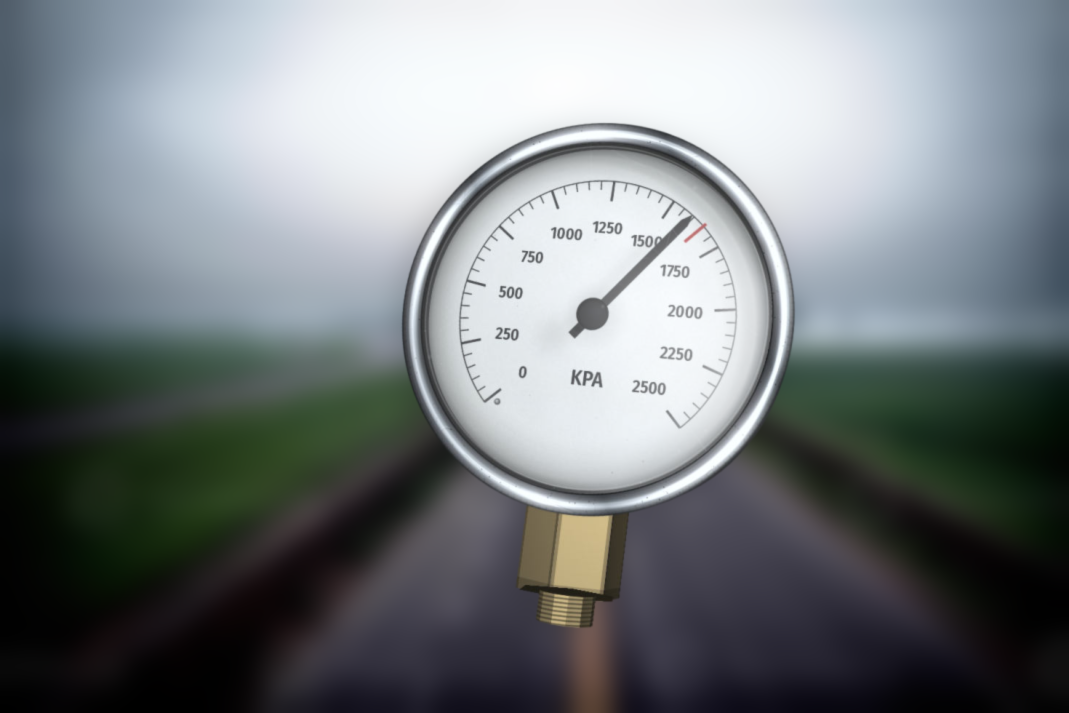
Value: 1600,kPa
